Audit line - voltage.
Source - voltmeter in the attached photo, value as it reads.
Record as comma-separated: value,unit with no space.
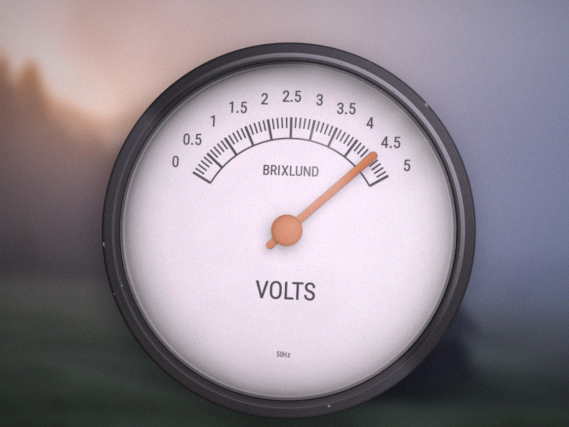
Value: 4.5,V
